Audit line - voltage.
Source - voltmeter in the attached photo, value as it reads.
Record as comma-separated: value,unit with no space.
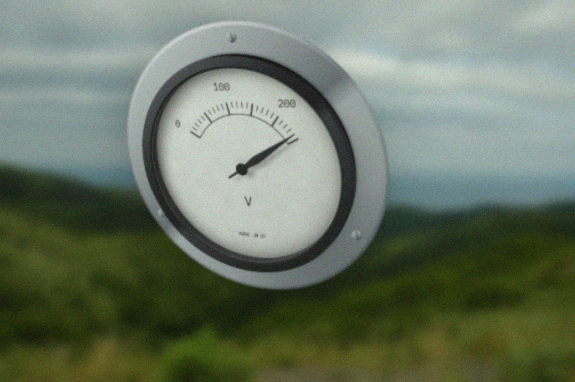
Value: 240,V
